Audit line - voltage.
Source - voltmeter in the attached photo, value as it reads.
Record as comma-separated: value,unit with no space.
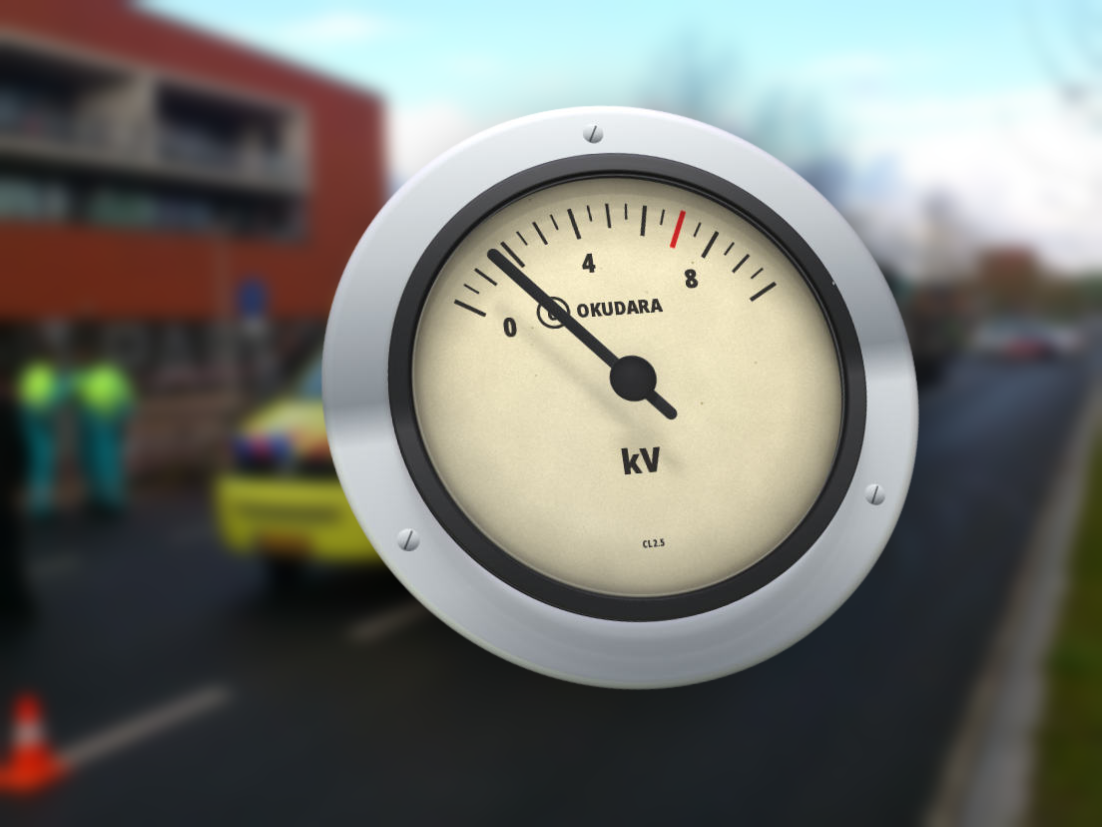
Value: 1.5,kV
